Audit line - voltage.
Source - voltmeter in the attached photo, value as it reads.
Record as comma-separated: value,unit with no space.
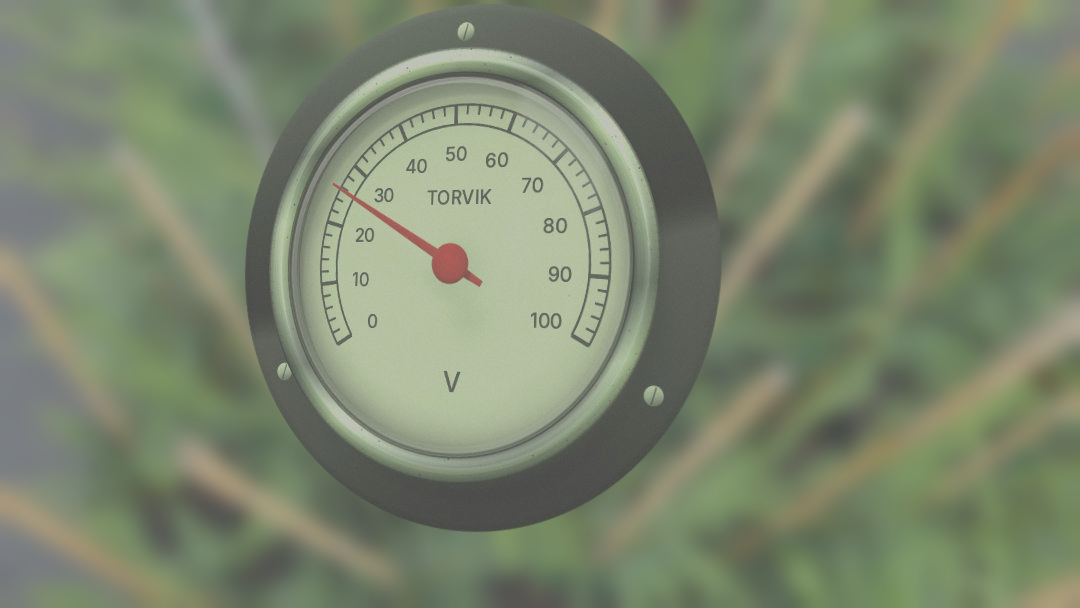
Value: 26,V
